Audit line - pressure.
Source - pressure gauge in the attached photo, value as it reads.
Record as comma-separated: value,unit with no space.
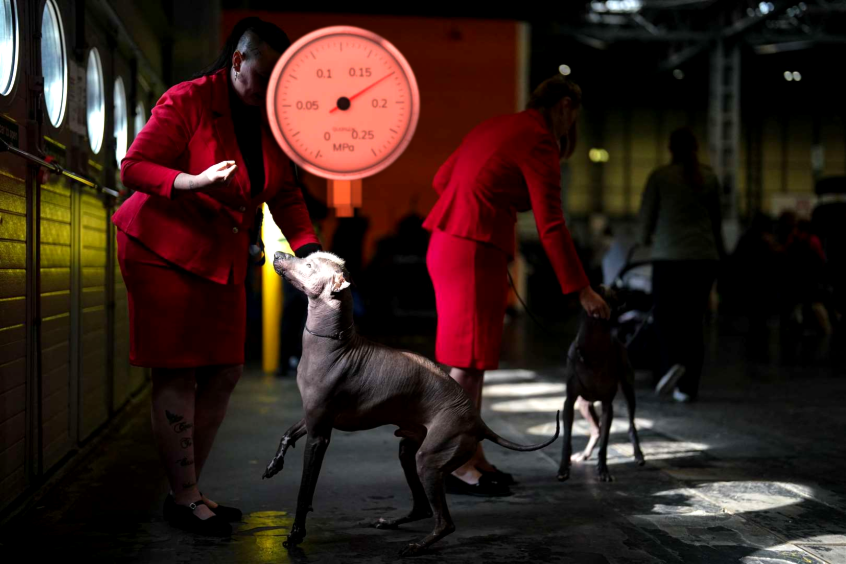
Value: 0.175,MPa
